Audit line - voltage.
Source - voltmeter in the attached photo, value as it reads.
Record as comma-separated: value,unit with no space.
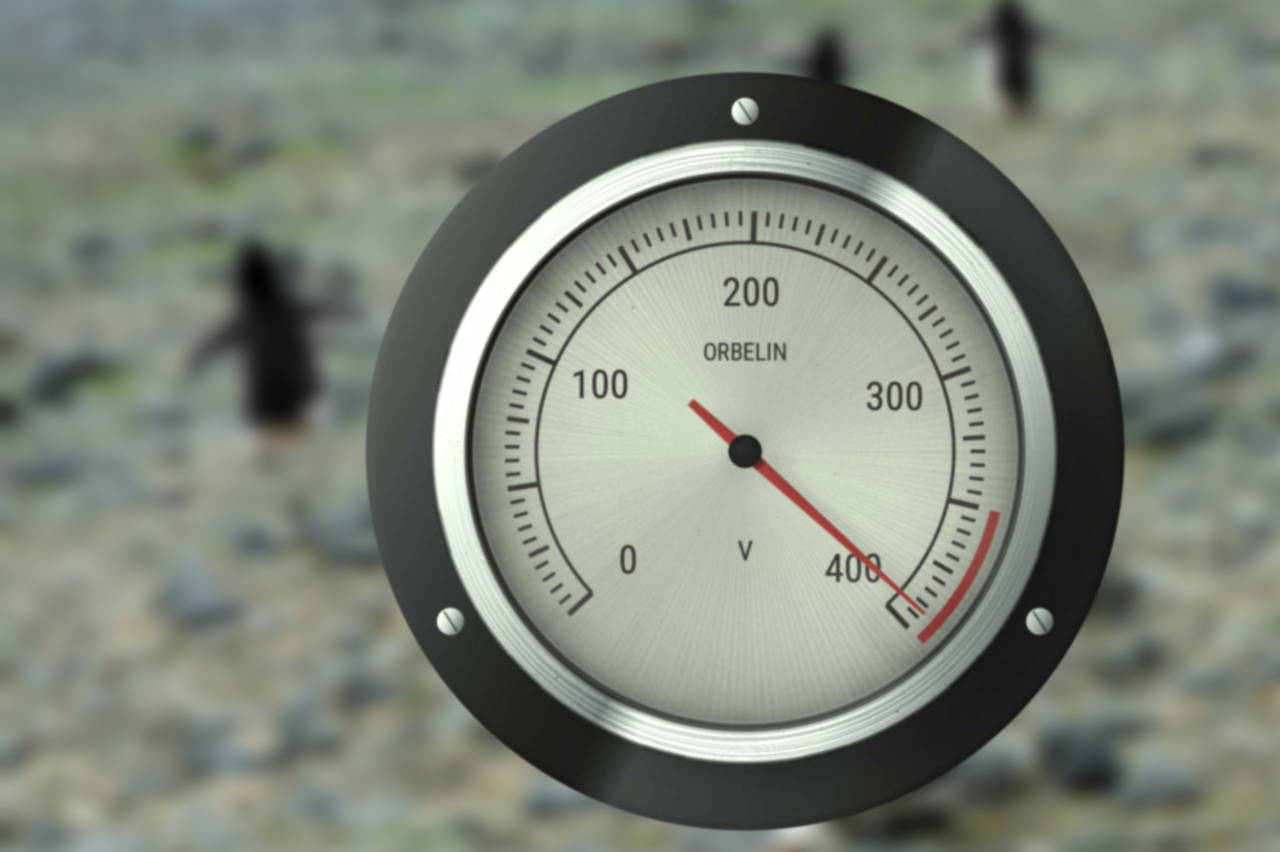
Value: 392.5,V
